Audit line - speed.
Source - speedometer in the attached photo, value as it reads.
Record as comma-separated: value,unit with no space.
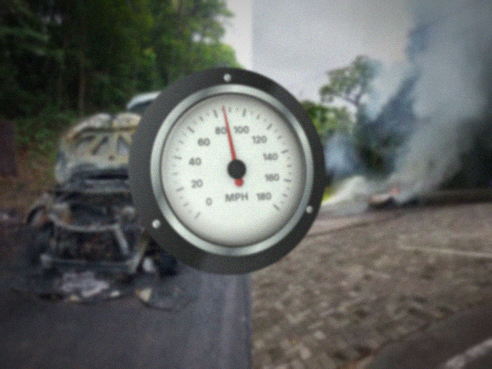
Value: 85,mph
